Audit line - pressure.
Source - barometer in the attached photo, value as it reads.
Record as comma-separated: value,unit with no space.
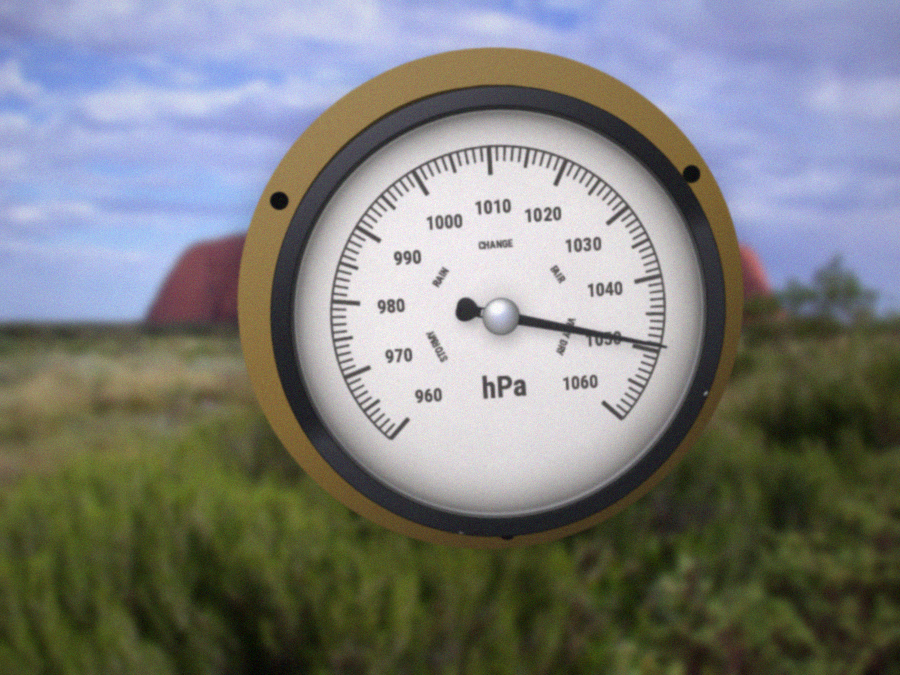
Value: 1049,hPa
